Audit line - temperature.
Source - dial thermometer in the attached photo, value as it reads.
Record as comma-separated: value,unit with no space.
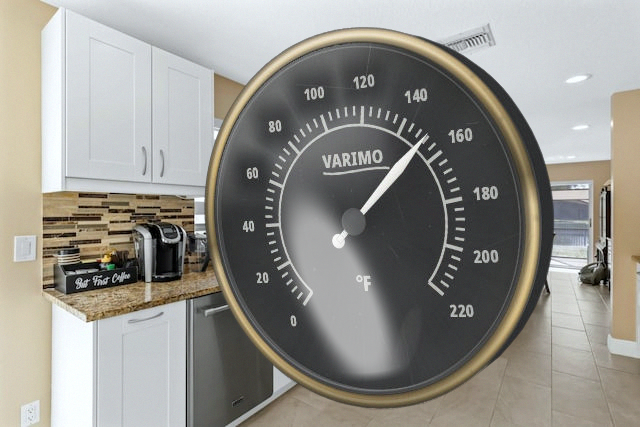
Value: 152,°F
